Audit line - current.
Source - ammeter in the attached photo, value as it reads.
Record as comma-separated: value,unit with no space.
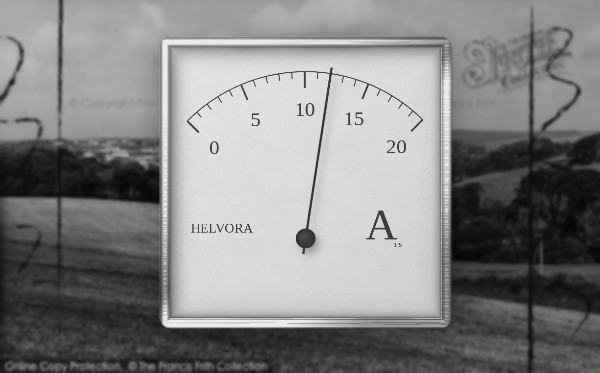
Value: 12,A
